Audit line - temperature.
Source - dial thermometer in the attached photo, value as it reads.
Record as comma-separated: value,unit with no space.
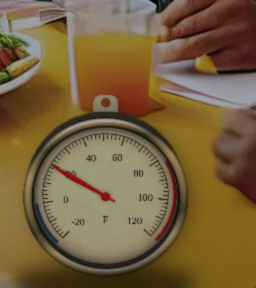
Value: 20,°F
